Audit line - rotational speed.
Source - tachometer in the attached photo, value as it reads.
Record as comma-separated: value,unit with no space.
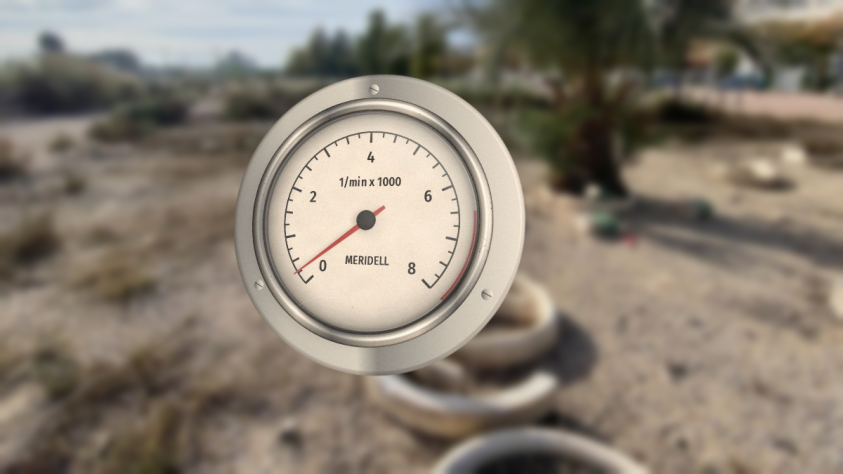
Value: 250,rpm
